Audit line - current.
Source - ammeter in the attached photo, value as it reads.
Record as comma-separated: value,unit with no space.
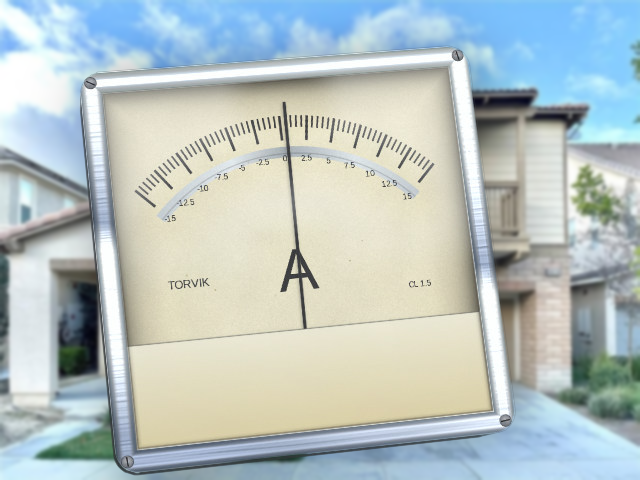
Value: 0.5,A
